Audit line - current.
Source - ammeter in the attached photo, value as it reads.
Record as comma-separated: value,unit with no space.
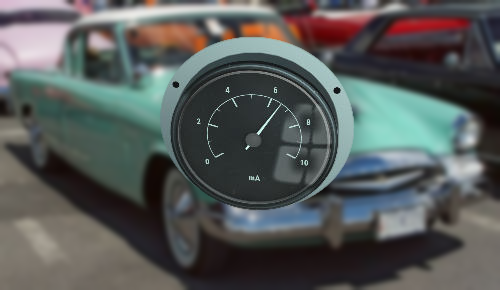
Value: 6.5,mA
